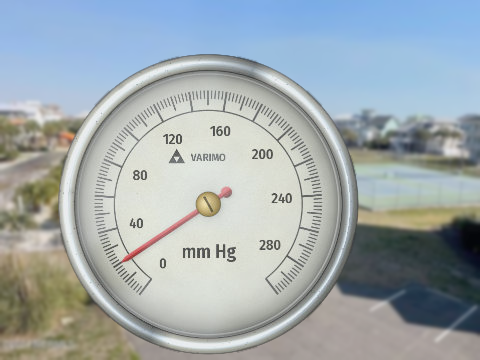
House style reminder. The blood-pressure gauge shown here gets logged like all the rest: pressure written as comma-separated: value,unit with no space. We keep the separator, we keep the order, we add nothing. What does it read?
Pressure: 20,mmHg
